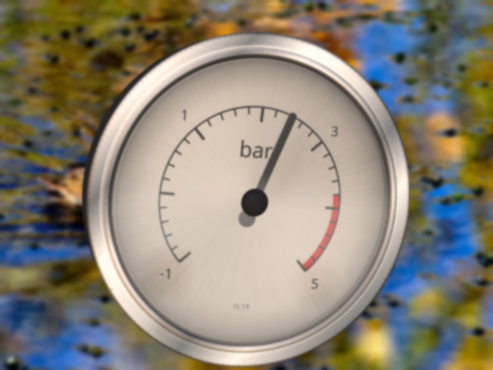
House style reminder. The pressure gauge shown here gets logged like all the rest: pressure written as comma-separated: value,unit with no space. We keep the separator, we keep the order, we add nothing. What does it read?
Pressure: 2.4,bar
